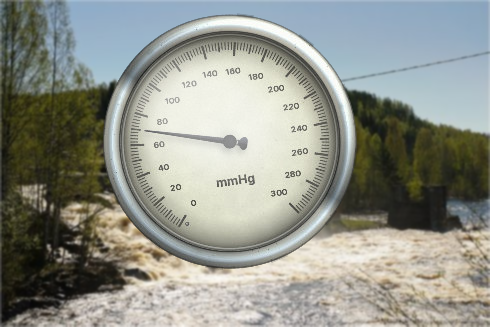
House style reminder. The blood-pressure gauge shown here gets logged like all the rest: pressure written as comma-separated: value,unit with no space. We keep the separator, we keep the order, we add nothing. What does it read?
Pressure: 70,mmHg
